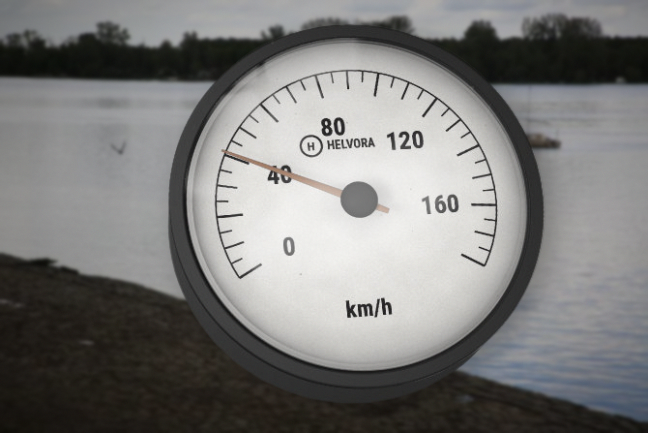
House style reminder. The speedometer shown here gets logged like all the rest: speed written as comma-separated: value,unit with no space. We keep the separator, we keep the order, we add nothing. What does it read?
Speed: 40,km/h
